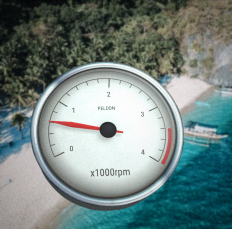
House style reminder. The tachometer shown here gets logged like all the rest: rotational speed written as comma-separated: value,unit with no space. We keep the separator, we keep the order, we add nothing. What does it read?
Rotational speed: 600,rpm
